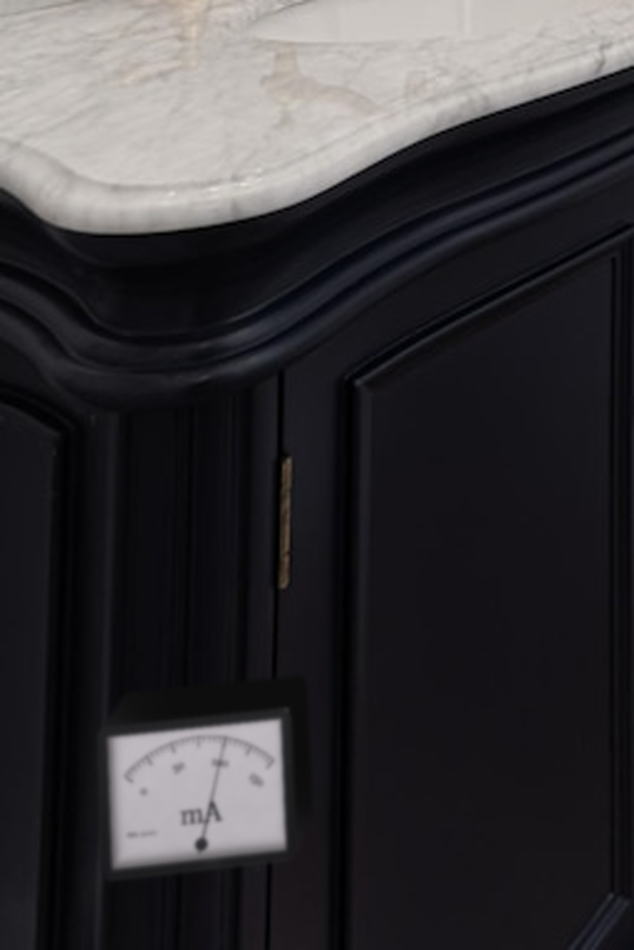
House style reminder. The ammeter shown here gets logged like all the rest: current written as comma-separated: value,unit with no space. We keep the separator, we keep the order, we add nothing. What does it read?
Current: 100,mA
